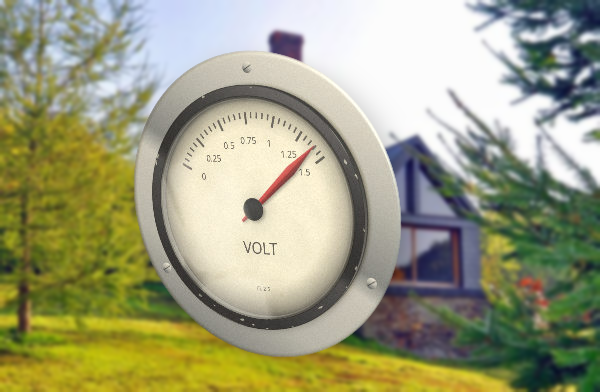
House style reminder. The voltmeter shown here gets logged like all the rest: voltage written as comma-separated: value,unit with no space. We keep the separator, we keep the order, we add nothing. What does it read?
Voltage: 1.4,V
